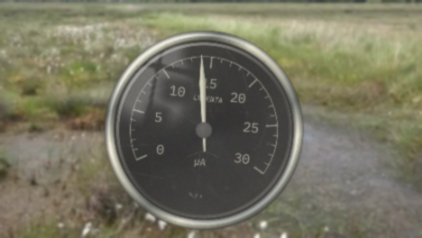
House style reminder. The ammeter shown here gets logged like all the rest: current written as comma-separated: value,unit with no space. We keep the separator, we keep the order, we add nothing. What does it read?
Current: 14,µA
